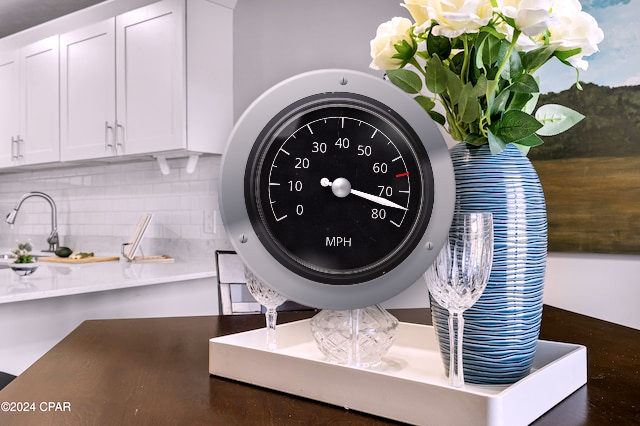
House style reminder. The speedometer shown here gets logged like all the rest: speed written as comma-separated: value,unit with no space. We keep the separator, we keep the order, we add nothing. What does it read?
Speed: 75,mph
